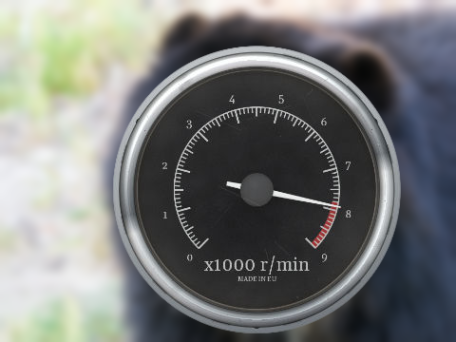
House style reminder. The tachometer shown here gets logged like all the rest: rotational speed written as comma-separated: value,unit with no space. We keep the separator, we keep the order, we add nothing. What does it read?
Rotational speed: 7900,rpm
